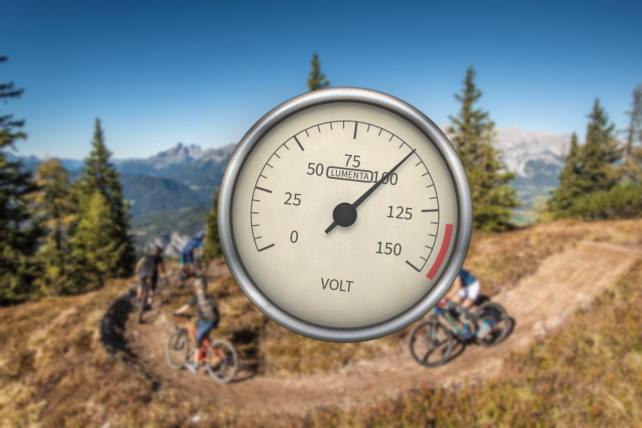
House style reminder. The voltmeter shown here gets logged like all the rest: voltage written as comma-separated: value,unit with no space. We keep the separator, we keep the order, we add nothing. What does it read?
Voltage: 100,V
